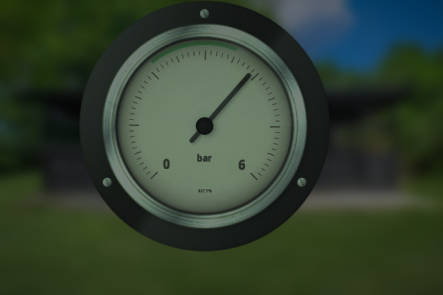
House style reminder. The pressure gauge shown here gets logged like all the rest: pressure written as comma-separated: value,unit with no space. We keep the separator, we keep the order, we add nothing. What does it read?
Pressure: 3.9,bar
